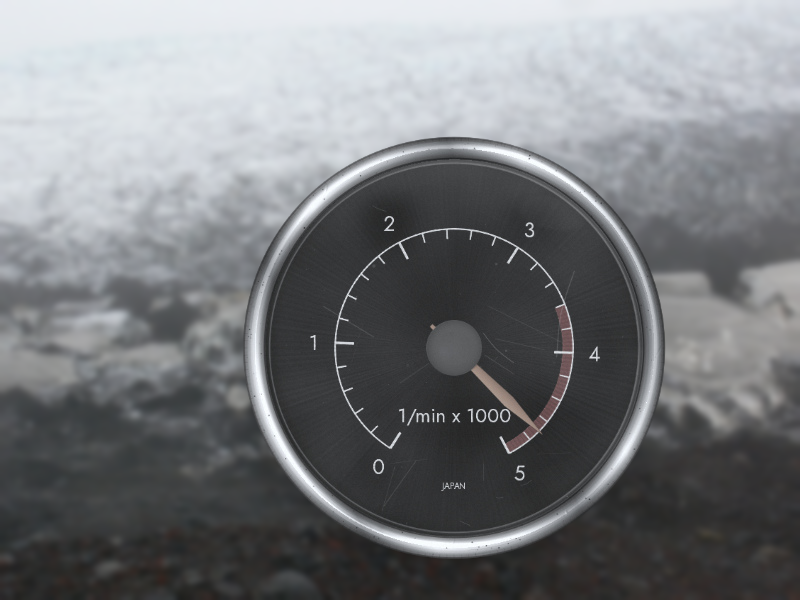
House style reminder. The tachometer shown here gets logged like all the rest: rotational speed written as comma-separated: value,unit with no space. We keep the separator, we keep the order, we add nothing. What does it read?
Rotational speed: 4700,rpm
